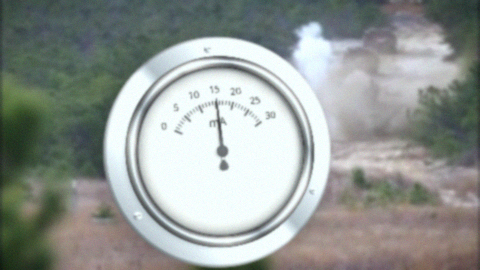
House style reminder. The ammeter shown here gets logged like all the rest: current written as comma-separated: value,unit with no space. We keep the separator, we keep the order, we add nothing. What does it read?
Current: 15,mA
